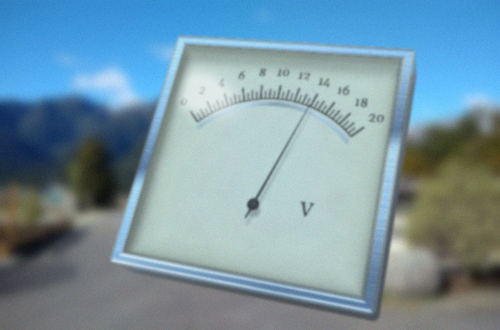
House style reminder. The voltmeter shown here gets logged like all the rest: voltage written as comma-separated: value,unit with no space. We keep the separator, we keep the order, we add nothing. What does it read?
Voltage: 14,V
